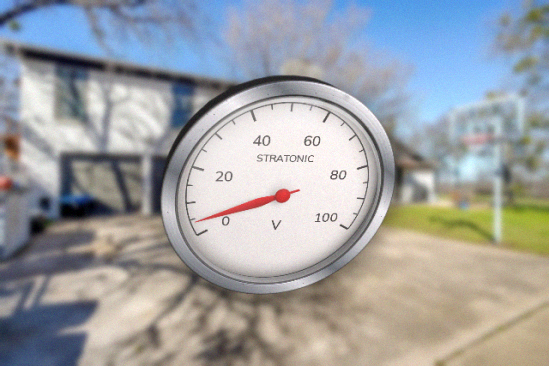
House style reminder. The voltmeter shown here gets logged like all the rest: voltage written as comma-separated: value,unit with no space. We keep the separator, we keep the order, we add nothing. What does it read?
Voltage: 5,V
